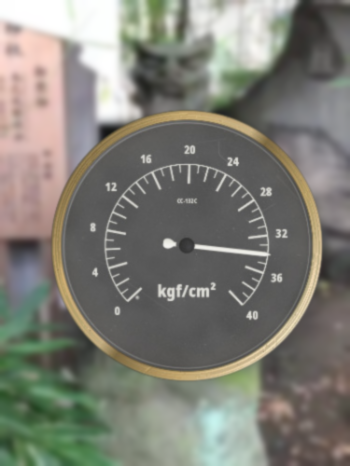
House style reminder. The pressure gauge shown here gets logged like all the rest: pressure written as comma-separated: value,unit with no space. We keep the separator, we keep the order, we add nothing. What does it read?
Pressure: 34,kg/cm²
